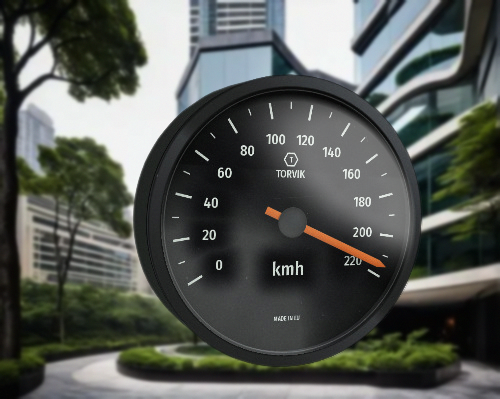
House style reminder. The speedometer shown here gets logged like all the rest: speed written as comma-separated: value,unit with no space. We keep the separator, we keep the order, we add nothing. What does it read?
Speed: 215,km/h
